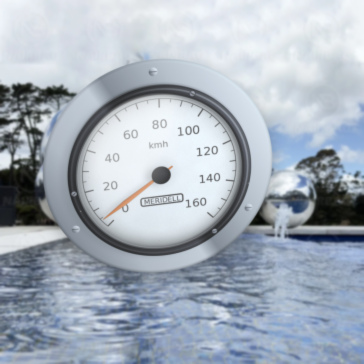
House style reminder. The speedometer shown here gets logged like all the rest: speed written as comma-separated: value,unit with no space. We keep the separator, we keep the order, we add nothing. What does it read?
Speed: 5,km/h
